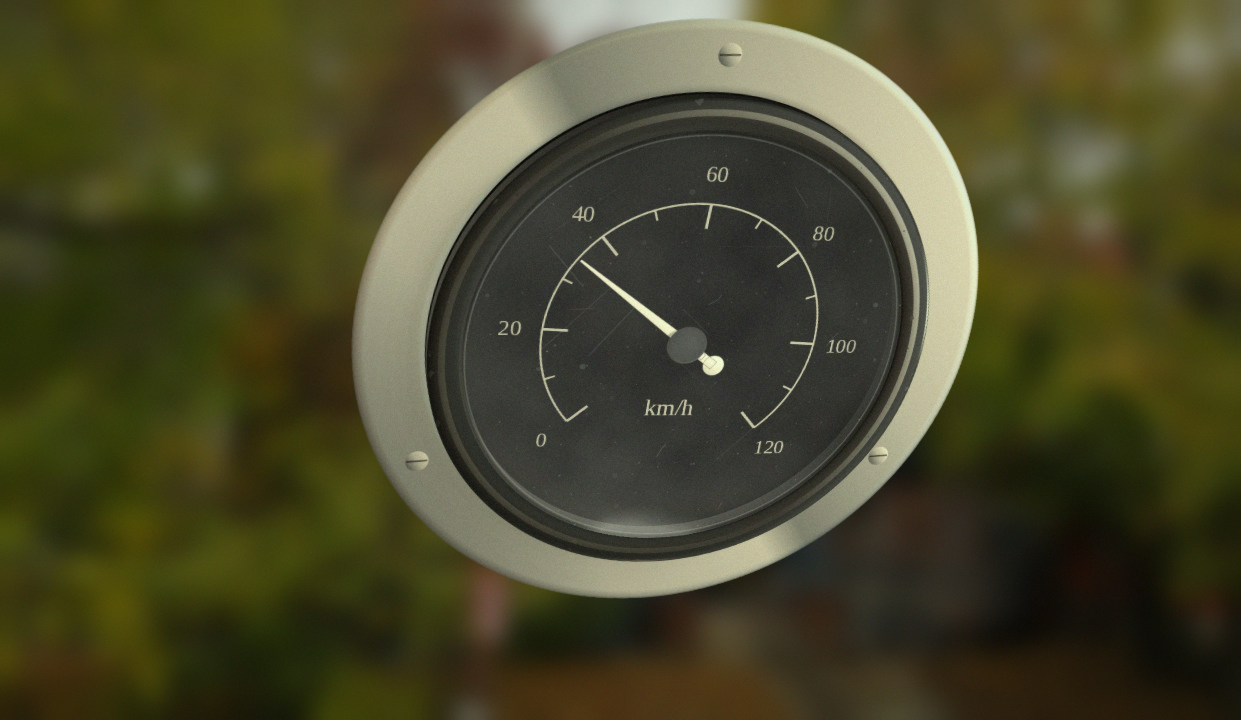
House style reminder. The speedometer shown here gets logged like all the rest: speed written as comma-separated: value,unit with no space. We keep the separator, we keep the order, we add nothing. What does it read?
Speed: 35,km/h
